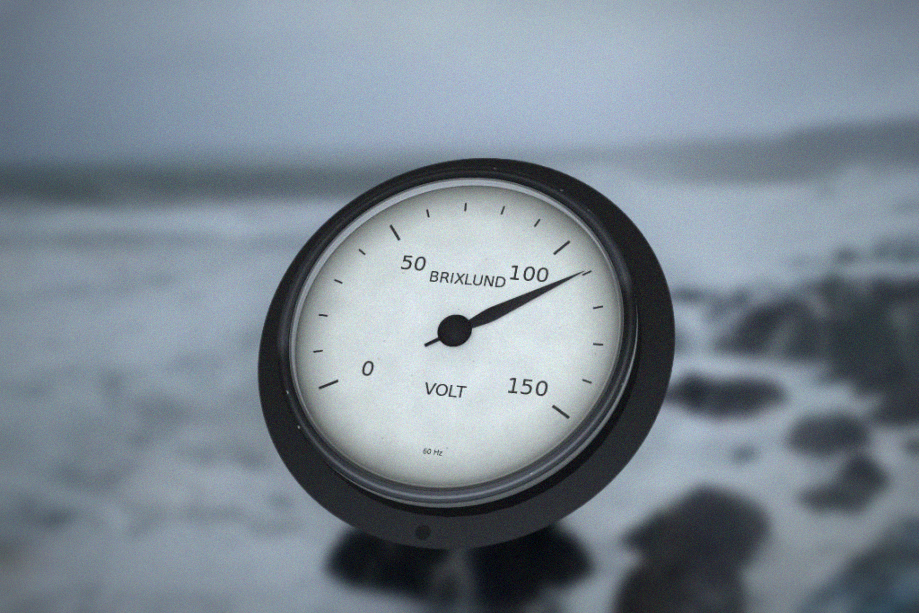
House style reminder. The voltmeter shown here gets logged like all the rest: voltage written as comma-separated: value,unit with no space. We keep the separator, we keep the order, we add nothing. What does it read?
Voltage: 110,V
